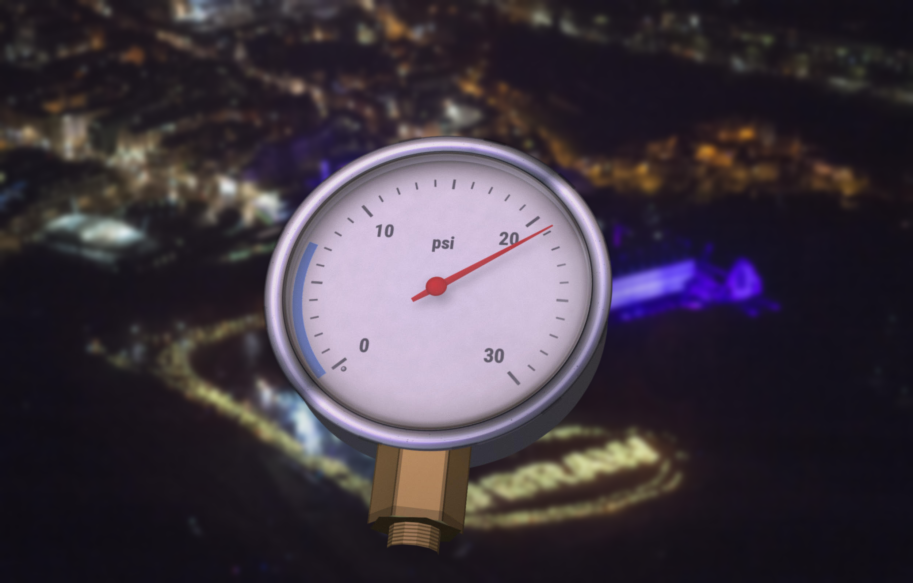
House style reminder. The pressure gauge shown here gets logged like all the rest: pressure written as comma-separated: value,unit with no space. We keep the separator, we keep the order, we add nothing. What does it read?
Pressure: 21,psi
